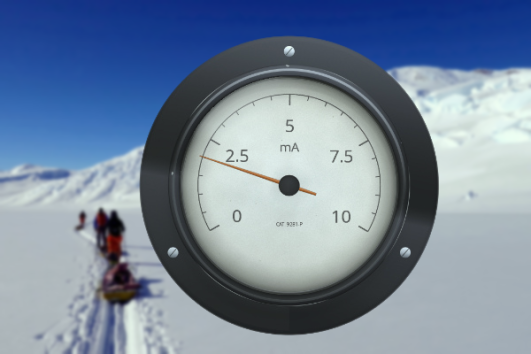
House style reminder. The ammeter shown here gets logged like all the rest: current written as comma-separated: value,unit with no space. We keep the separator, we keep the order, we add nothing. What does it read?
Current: 2,mA
